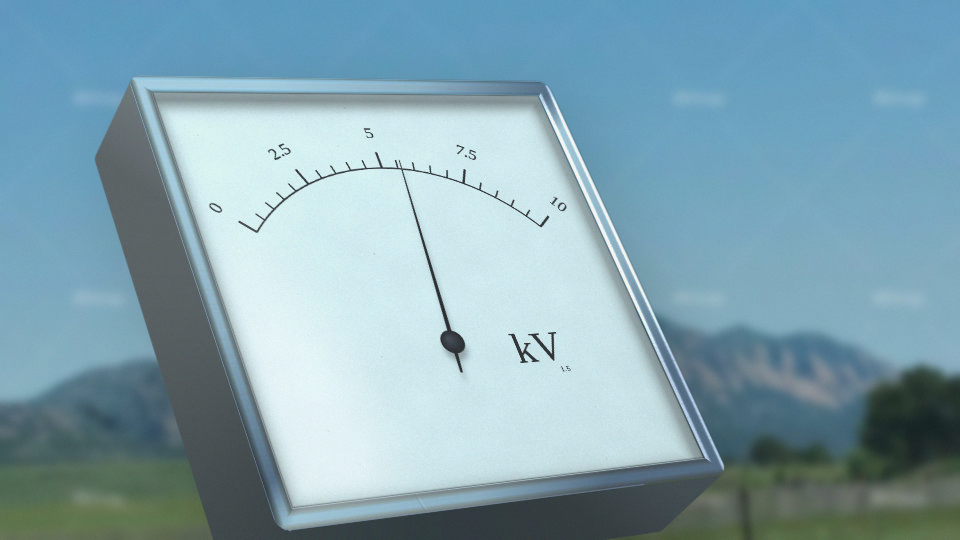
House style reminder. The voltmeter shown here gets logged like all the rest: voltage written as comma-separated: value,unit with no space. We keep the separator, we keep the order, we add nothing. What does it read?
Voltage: 5.5,kV
